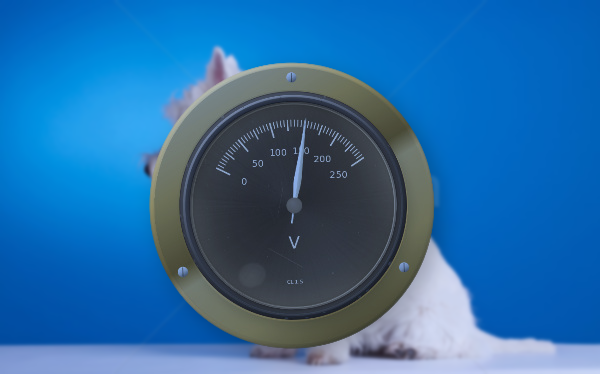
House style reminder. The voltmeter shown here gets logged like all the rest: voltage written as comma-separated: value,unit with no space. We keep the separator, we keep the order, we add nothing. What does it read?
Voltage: 150,V
